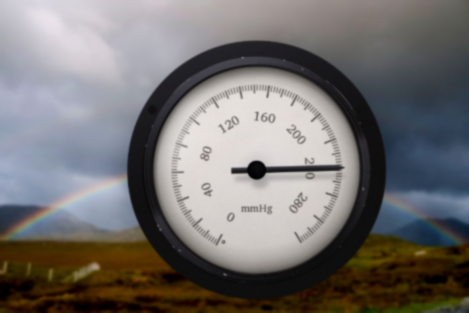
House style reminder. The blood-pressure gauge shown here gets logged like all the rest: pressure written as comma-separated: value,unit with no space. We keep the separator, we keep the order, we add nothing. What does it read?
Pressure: 240,mmHg
